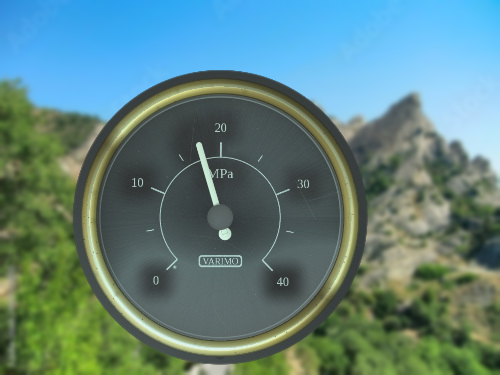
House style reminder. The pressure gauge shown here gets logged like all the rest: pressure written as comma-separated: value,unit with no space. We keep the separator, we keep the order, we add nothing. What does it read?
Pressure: 17.5,MPa
